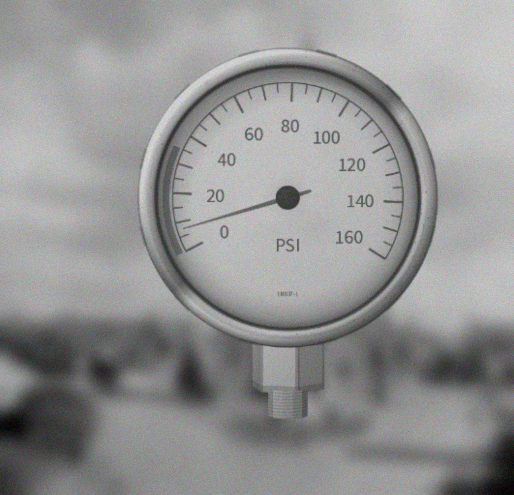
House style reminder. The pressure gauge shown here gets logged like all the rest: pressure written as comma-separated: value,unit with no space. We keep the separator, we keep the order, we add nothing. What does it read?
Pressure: 7.5,psi
